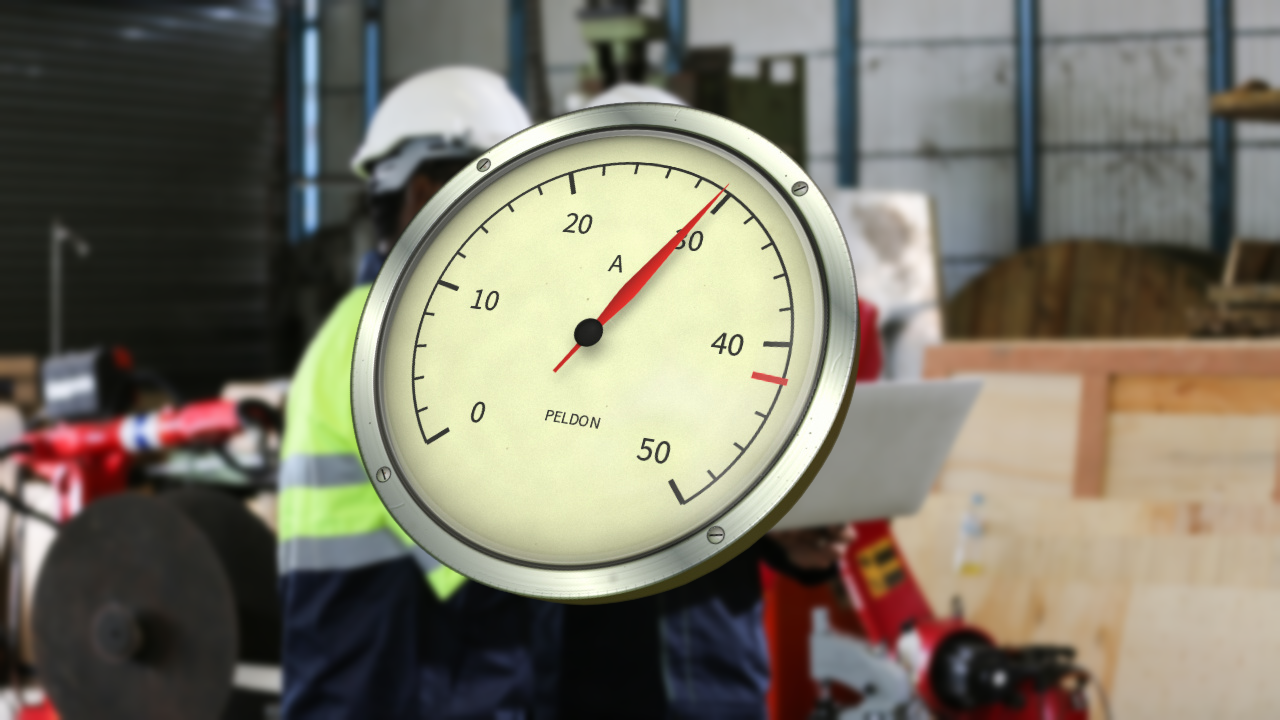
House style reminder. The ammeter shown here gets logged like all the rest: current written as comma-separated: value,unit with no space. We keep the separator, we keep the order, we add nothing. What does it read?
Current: 30,A
